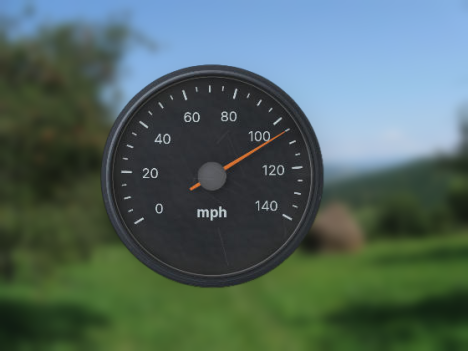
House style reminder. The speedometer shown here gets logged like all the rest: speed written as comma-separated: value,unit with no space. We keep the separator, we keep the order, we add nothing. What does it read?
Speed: 105,mph
